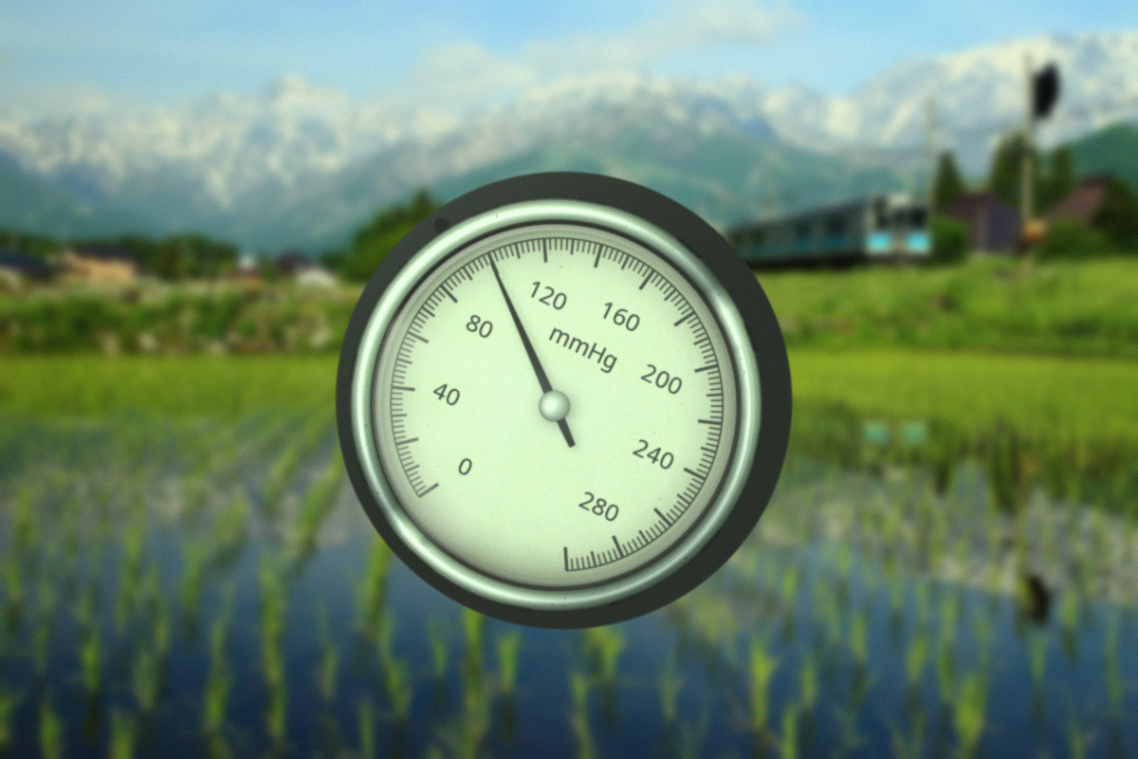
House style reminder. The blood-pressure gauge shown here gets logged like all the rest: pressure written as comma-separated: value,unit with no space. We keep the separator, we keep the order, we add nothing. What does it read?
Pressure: 100,mmHg
